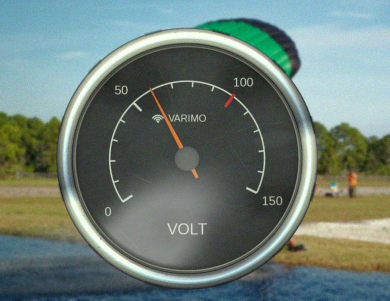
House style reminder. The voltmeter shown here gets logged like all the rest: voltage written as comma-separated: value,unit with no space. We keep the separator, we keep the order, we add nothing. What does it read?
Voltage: 60,V
